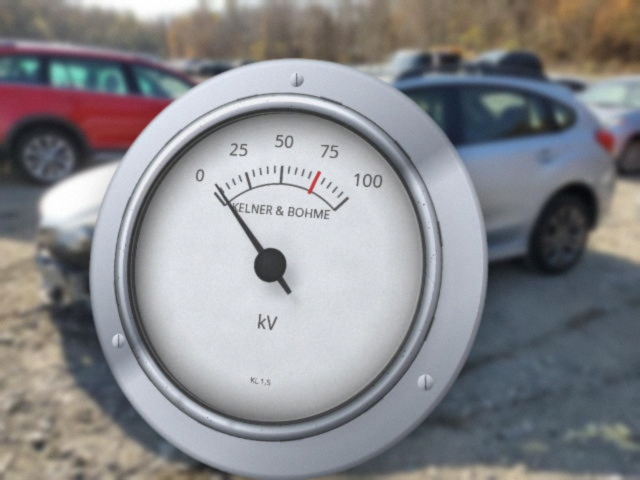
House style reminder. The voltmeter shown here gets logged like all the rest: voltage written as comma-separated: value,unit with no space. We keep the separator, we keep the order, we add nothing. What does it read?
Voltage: 5,kV
